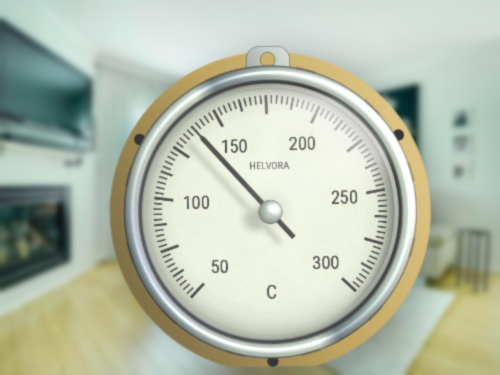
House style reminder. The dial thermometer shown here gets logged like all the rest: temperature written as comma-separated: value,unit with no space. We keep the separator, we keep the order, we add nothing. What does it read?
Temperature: 137.5,°C
